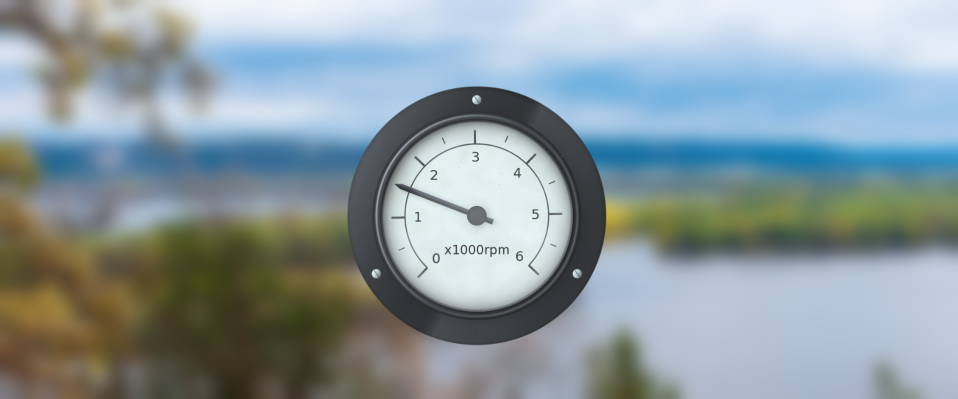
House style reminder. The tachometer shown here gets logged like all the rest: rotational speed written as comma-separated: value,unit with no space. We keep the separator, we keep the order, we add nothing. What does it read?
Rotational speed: 1500,rpm
